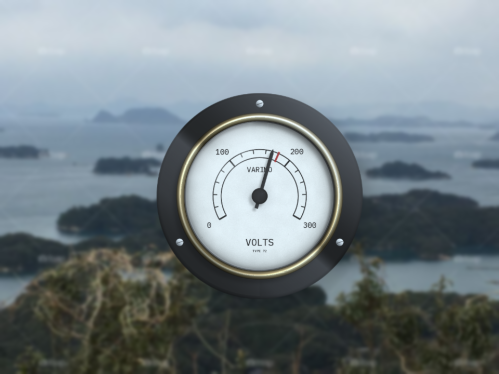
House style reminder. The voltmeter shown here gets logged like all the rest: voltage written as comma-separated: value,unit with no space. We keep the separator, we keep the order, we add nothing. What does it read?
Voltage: 170,V
